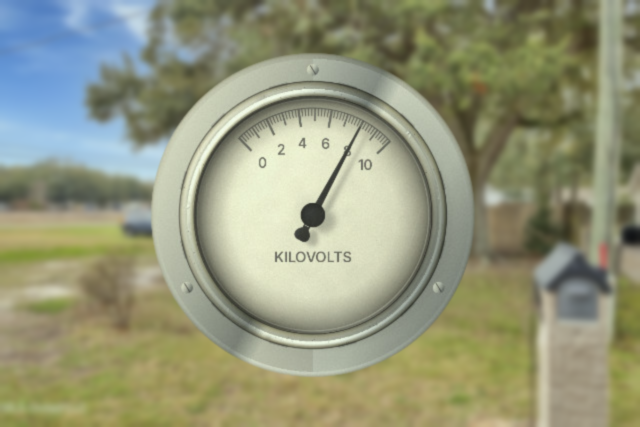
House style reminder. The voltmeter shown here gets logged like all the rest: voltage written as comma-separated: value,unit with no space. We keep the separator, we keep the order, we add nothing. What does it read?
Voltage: 8,kV
